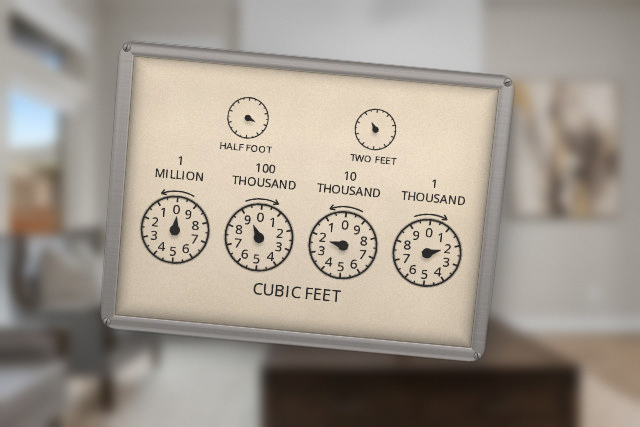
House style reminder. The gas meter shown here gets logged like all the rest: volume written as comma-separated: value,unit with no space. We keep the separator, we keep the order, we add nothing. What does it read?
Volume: 992200,ft³
